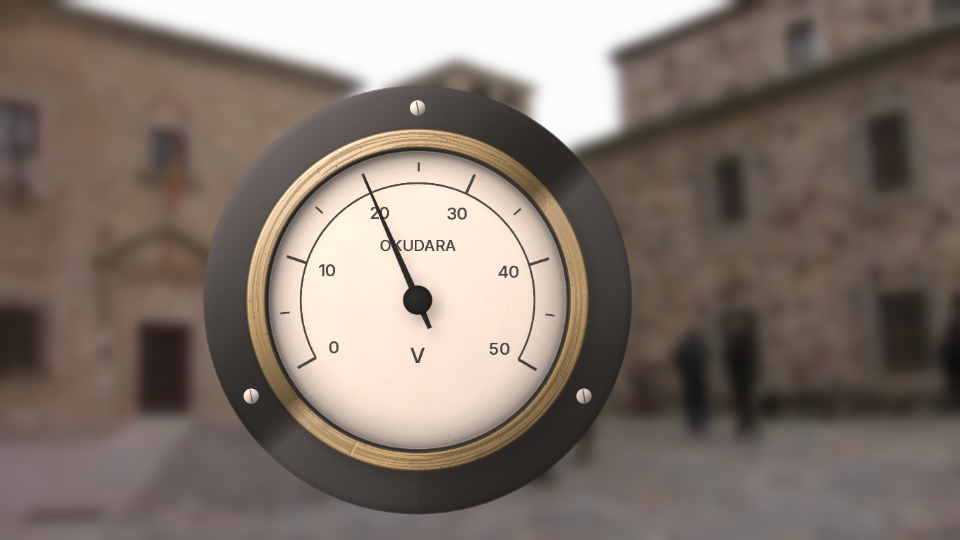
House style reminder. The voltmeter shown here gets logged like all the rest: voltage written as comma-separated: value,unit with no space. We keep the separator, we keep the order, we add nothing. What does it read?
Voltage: 20,V
